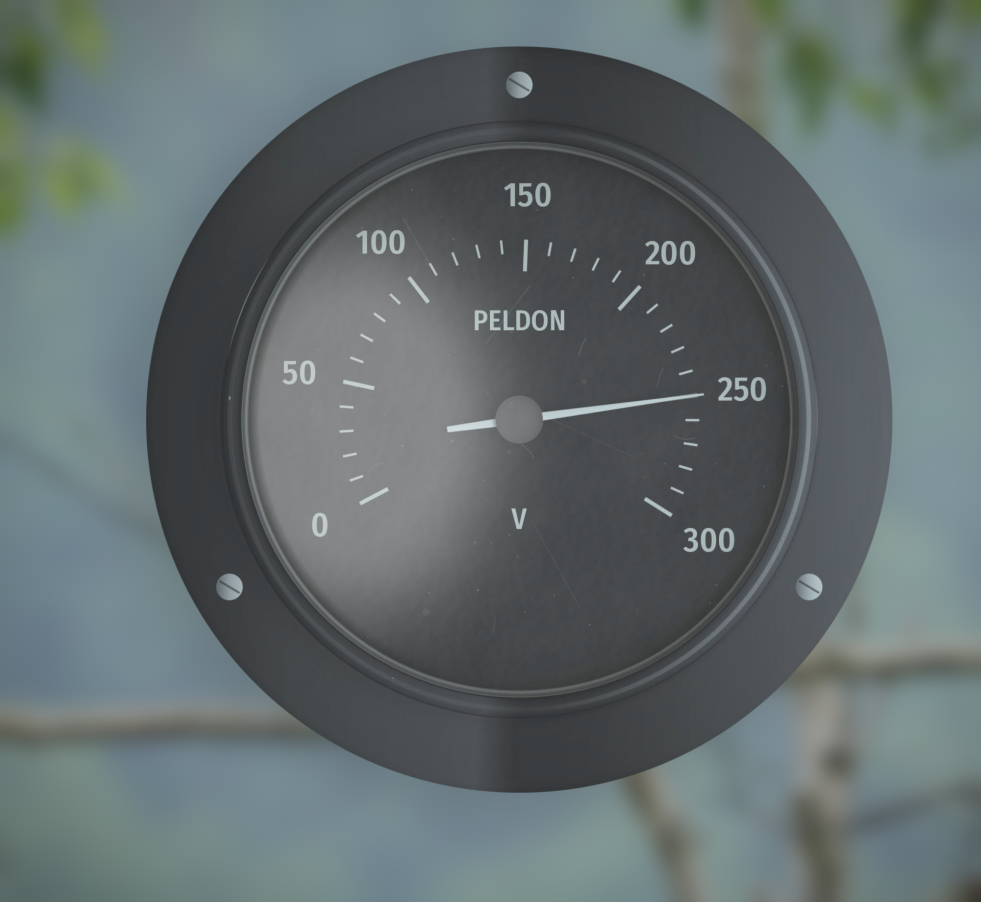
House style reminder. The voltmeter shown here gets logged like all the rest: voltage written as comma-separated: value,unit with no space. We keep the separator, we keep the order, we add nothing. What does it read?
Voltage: 250,V
